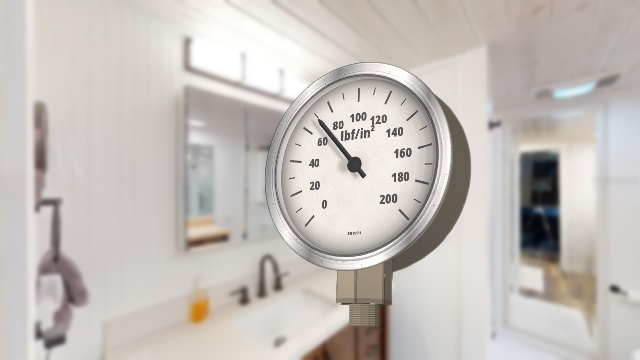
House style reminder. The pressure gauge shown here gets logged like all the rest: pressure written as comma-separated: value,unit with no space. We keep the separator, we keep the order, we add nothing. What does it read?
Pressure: 70,psi
